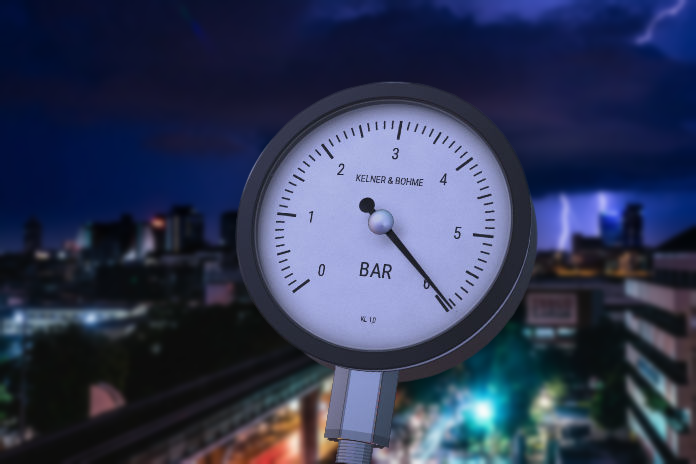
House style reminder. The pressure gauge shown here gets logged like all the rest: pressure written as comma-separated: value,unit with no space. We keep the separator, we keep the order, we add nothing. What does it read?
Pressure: 5.95,bar
